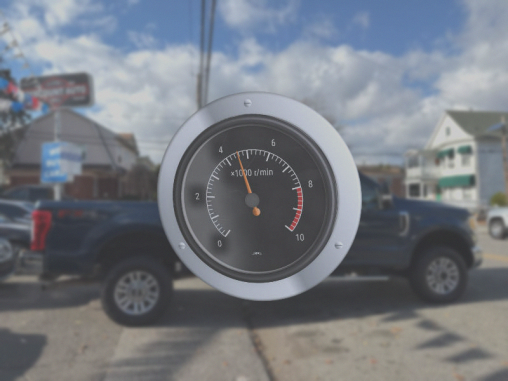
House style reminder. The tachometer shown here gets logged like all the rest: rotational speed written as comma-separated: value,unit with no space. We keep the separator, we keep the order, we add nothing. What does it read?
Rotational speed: 4600,rpm
